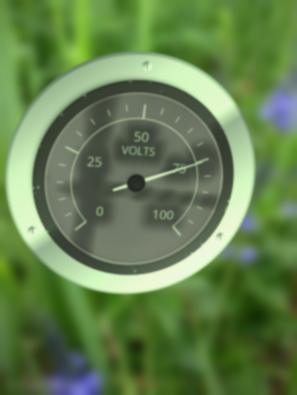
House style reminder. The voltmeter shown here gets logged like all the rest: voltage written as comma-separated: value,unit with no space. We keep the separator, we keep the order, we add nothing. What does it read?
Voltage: 75,V
